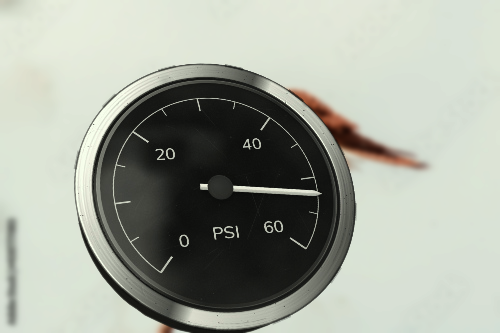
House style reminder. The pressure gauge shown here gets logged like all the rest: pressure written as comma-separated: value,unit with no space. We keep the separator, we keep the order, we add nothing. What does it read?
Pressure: 52.5,psi
